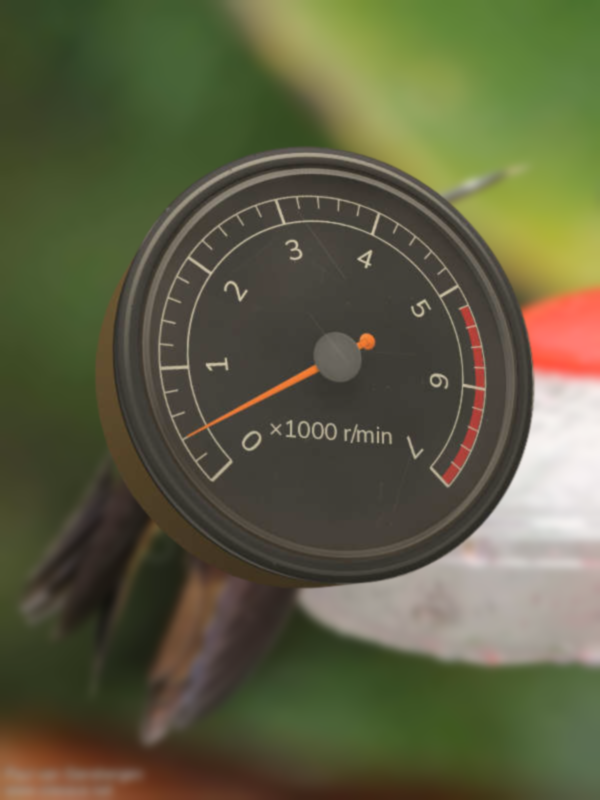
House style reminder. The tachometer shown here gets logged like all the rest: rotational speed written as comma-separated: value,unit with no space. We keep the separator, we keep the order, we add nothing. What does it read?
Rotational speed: 400,rpm
